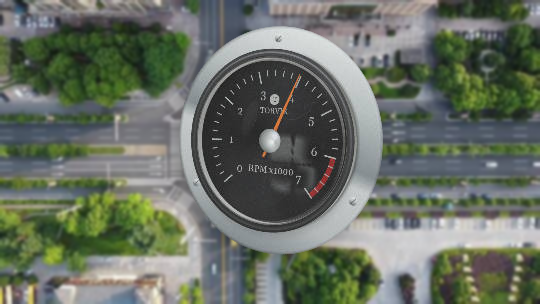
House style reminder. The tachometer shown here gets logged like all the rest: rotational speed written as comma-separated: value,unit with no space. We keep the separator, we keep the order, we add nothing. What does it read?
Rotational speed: 4000,rpm
